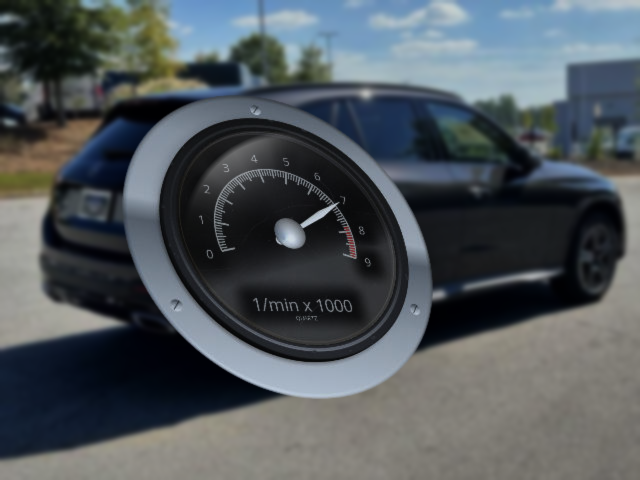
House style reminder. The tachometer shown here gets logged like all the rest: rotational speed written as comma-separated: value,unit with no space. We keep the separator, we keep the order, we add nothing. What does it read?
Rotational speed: 7000,rpm
